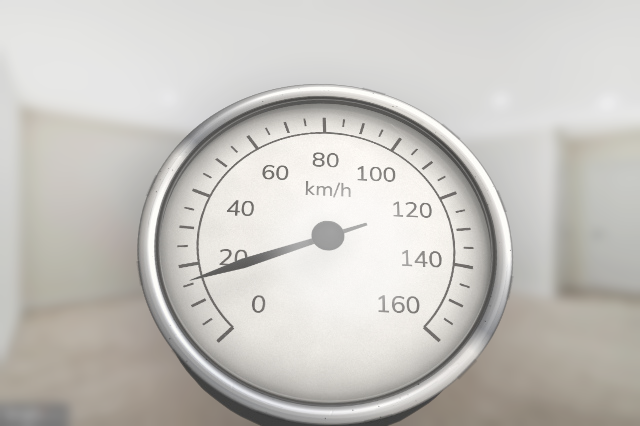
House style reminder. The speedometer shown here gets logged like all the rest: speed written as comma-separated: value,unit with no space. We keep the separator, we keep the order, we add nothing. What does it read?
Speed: 15,km/h
